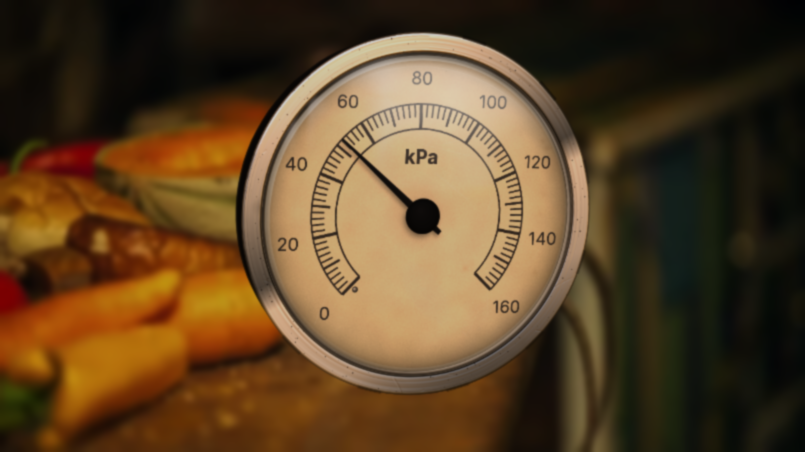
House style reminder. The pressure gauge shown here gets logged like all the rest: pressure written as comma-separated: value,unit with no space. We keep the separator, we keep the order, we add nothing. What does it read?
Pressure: 52,kPa
